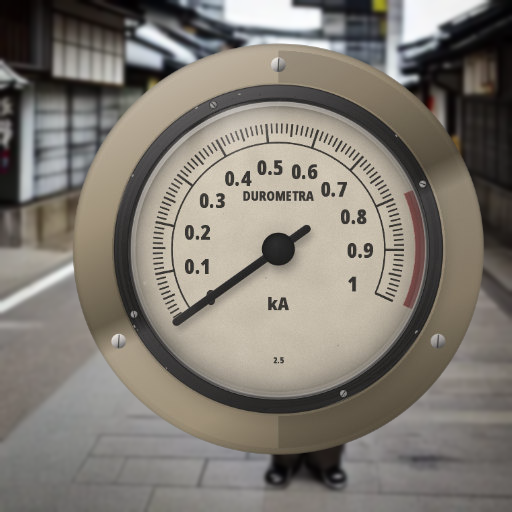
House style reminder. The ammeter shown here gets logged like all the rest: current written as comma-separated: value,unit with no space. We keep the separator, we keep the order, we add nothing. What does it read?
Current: 0,kA
